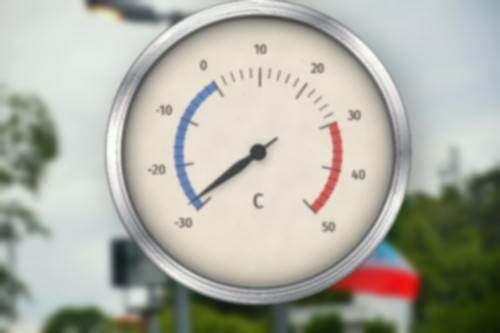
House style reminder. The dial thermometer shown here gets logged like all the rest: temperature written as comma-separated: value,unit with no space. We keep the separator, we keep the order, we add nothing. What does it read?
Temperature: -28,°C
